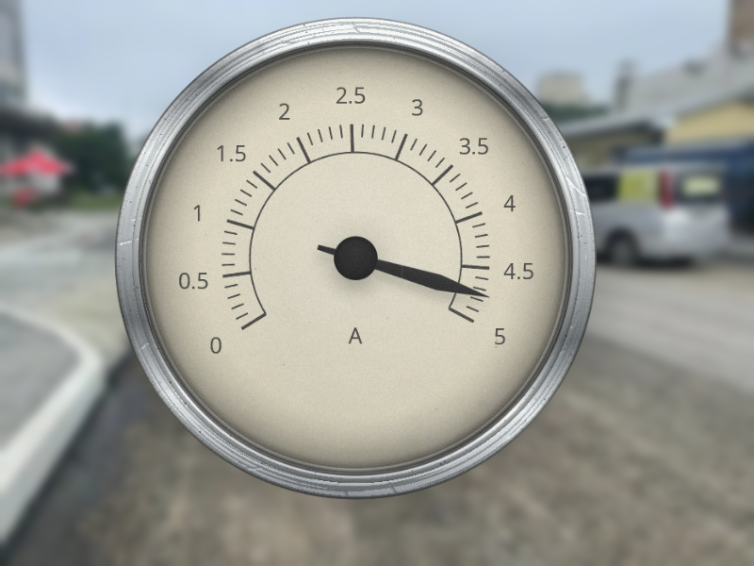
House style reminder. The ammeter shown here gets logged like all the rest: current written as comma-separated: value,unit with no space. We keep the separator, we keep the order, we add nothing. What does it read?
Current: 4.75,A
